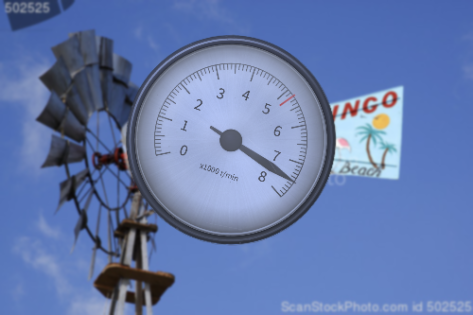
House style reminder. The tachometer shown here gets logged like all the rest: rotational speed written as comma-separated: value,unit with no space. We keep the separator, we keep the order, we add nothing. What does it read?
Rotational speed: 7500,rpm
